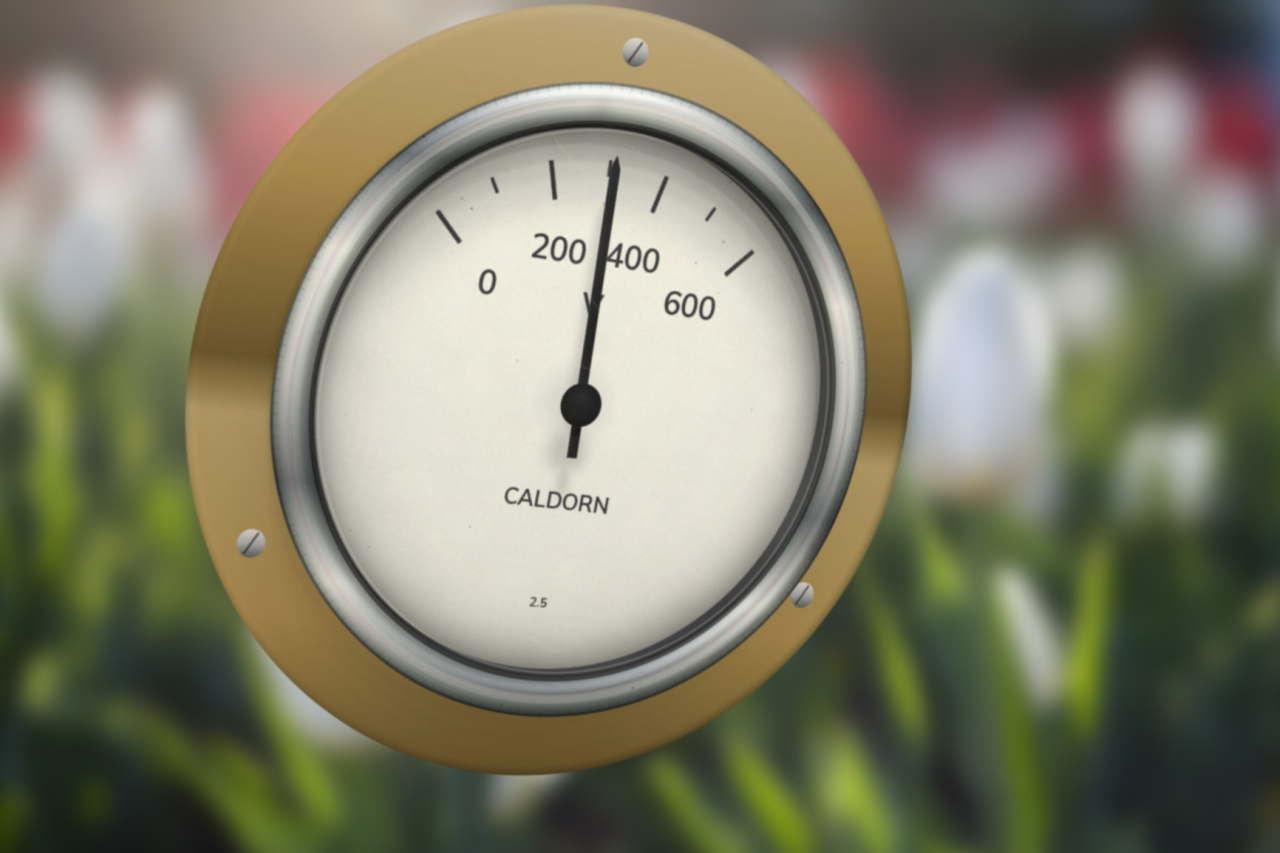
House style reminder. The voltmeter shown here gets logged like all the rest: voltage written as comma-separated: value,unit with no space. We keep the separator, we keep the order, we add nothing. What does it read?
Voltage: 300,V
